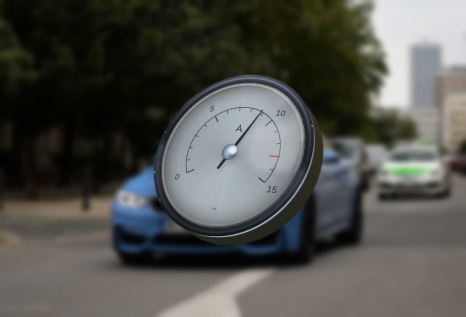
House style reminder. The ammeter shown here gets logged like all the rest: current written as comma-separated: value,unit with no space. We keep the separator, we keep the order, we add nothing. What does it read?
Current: 9,A
